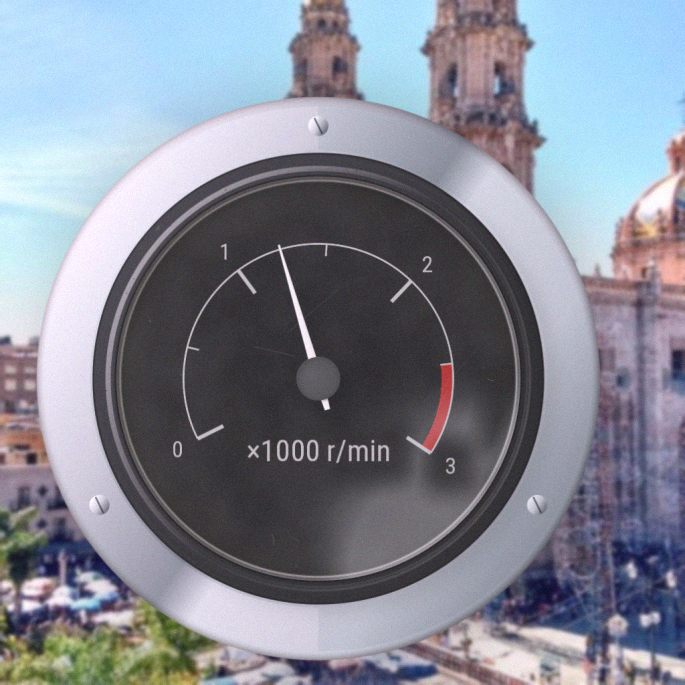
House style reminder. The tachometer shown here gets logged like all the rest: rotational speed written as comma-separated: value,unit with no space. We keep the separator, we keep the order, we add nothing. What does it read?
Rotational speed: 1250,rpm
